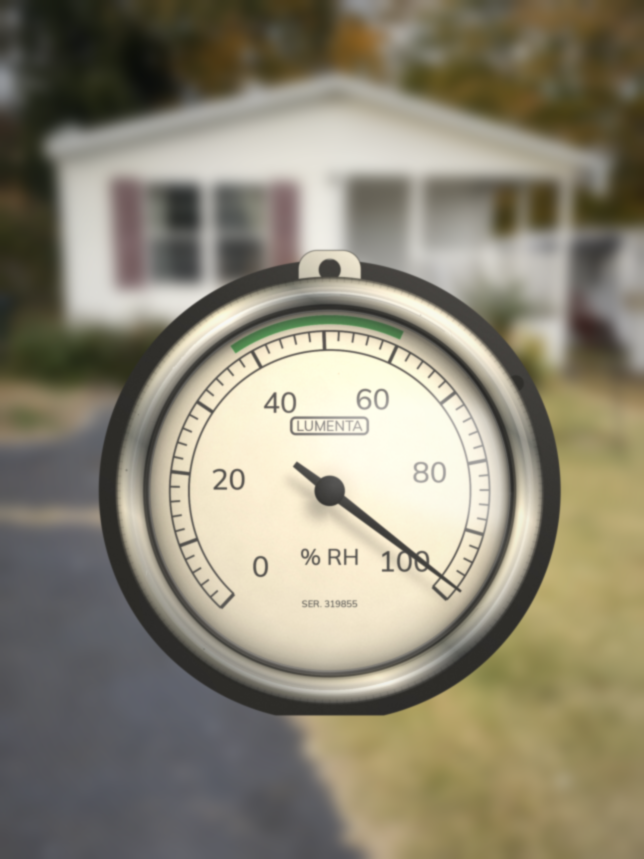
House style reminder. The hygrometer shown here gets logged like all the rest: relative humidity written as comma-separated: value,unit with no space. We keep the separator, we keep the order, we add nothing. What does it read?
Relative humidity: 98,%
